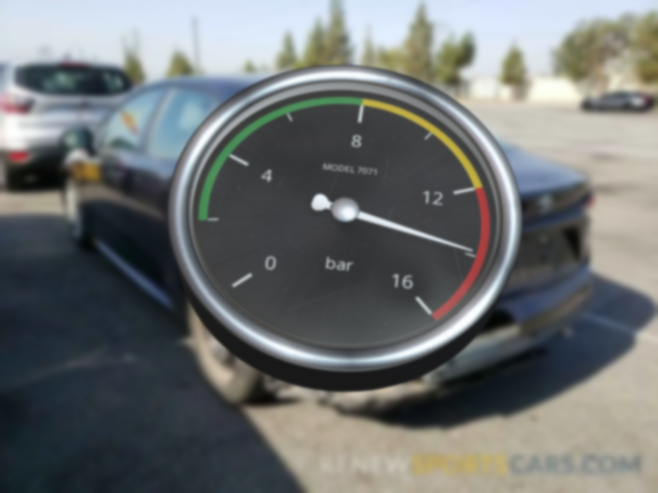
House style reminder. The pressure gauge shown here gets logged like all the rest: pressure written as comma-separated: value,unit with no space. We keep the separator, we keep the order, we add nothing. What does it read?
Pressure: 14,bar
